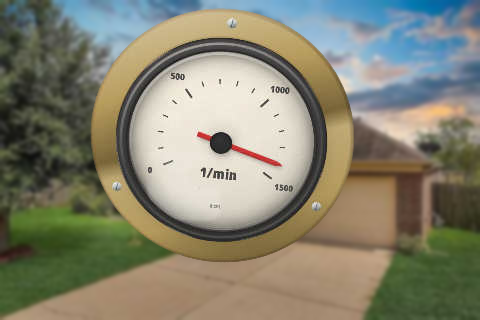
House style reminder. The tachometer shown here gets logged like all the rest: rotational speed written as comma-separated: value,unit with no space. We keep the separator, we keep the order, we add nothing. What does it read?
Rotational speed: 1400,rpm
